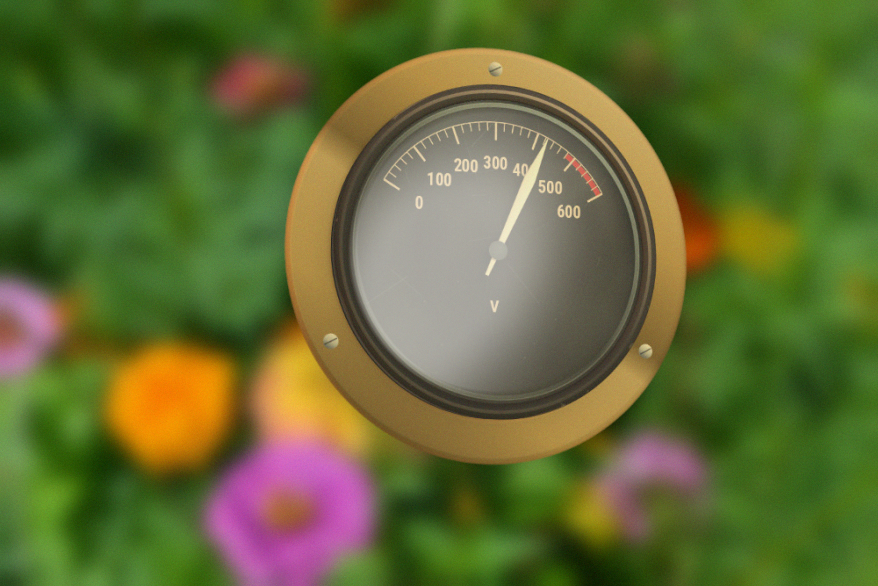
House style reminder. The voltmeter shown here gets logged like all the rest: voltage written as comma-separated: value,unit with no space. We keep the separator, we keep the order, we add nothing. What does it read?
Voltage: 420,V
